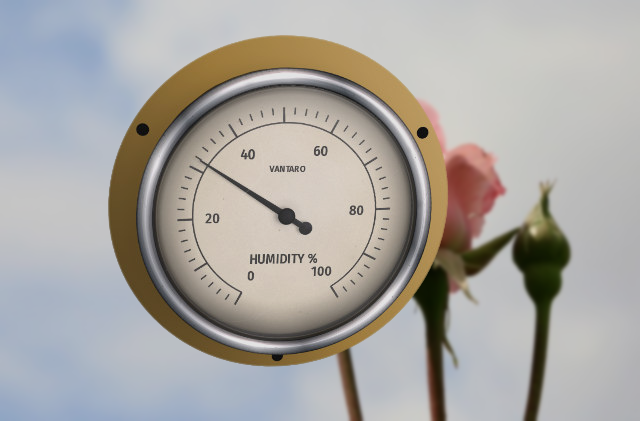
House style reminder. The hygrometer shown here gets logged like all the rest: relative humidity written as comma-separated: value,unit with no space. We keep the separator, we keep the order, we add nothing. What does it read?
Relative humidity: 32,%
